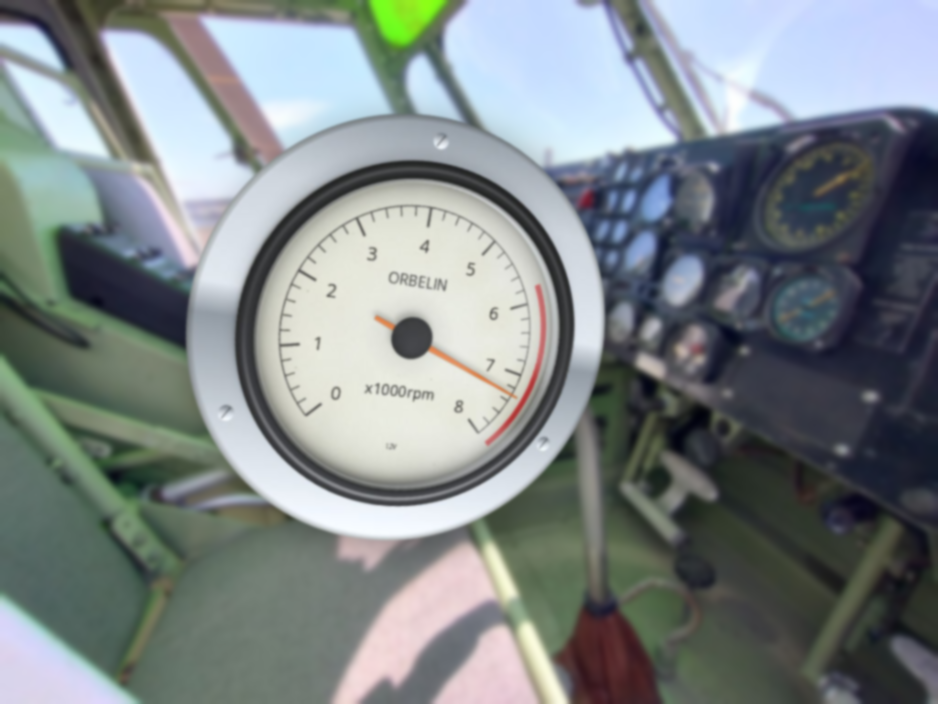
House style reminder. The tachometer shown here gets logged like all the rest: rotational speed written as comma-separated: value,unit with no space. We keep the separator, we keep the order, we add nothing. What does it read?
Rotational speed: 7300,rpm
